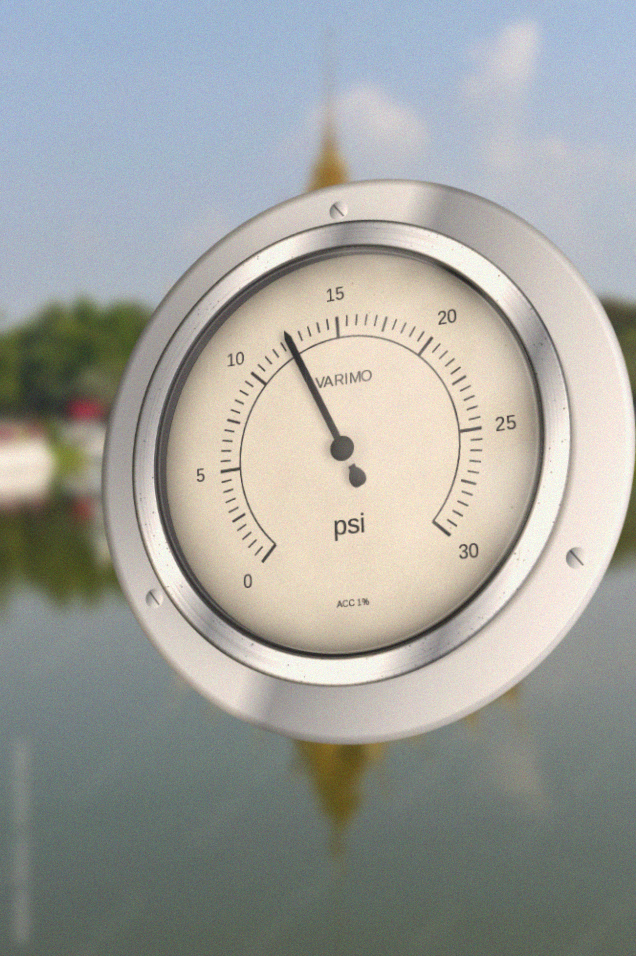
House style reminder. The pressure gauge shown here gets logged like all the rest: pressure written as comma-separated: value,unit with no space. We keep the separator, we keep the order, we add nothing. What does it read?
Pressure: 12.5,psi
